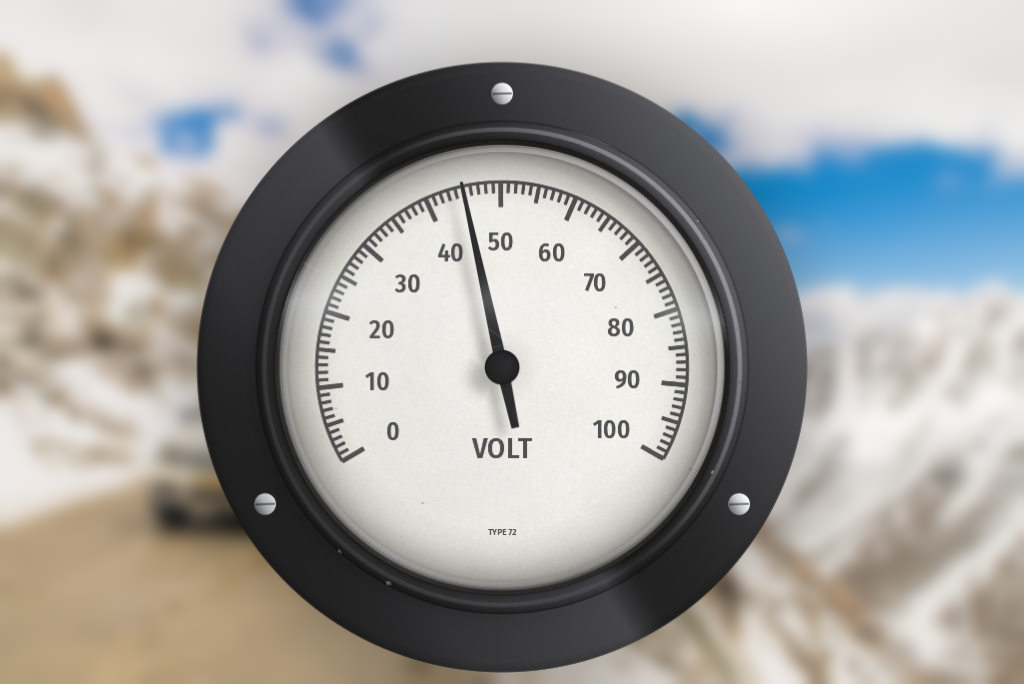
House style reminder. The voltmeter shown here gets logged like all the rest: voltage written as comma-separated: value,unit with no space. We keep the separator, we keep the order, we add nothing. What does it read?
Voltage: 45,V
